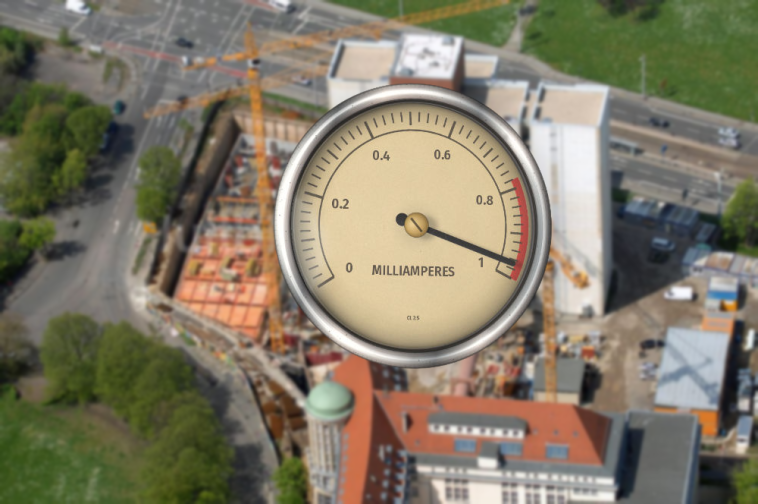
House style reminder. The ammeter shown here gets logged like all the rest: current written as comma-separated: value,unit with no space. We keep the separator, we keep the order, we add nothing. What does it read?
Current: 0.97,mA
